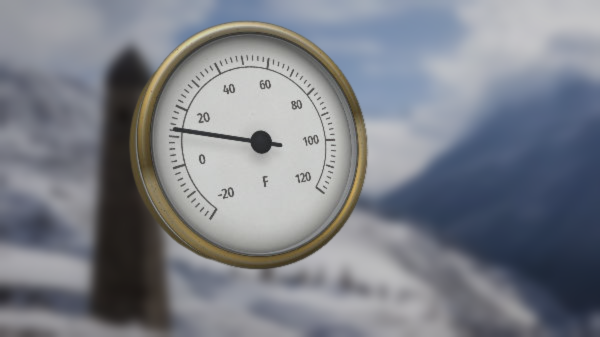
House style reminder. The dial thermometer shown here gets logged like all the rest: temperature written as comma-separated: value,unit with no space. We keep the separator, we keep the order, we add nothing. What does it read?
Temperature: 12,°F
